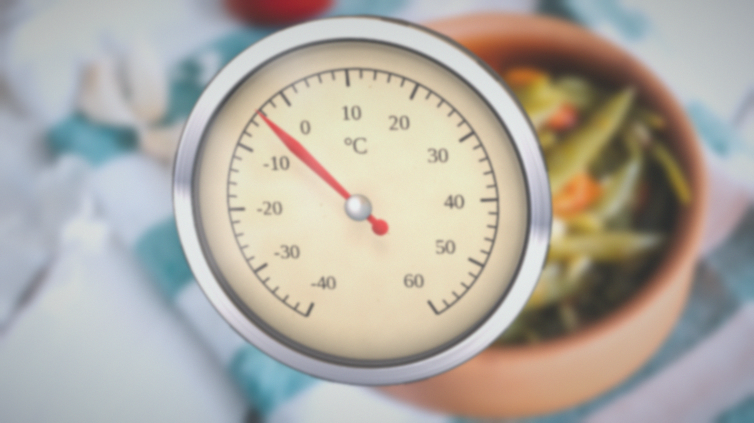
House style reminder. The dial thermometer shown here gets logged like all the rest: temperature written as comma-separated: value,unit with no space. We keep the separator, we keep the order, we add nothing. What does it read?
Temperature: -4,°C
